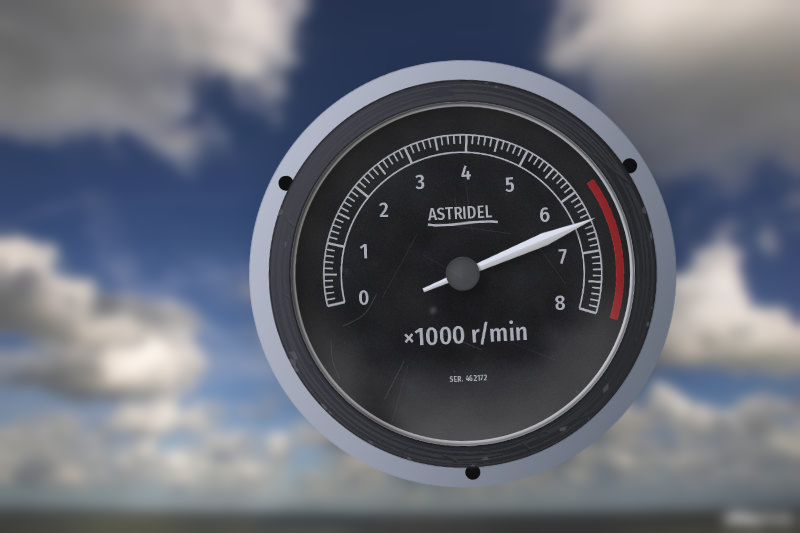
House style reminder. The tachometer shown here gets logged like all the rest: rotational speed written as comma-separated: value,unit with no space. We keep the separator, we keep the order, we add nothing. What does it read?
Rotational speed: 6500,rpm
